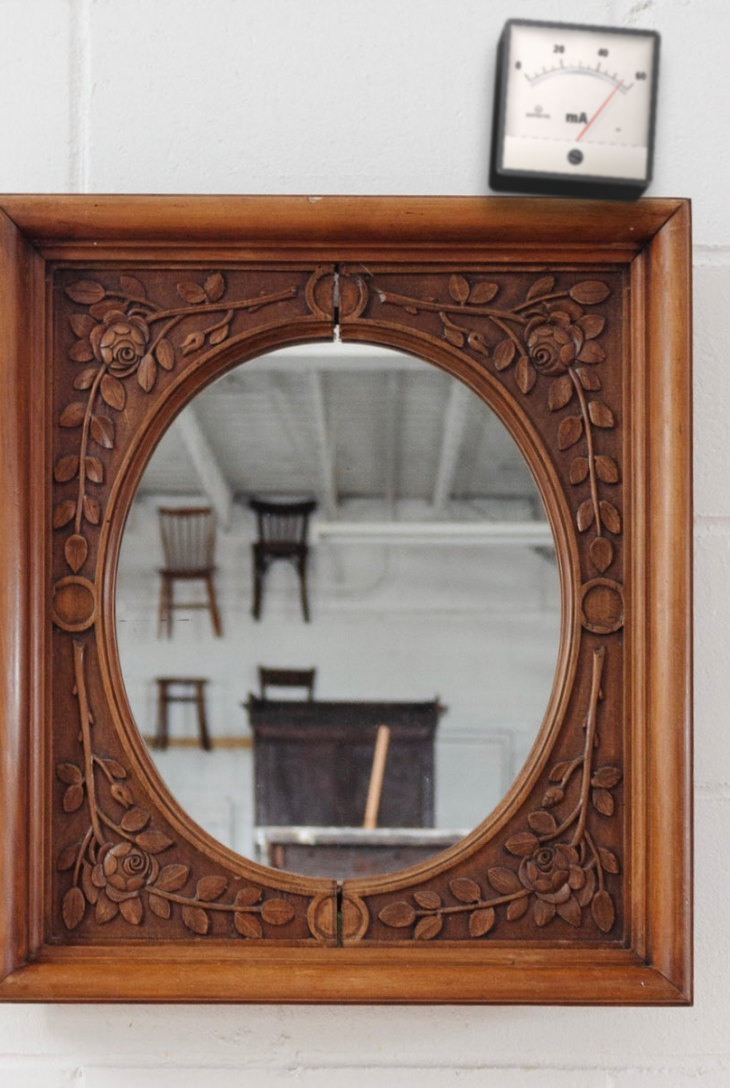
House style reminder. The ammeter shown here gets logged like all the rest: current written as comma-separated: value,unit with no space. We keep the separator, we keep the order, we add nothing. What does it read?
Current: 55,mA
